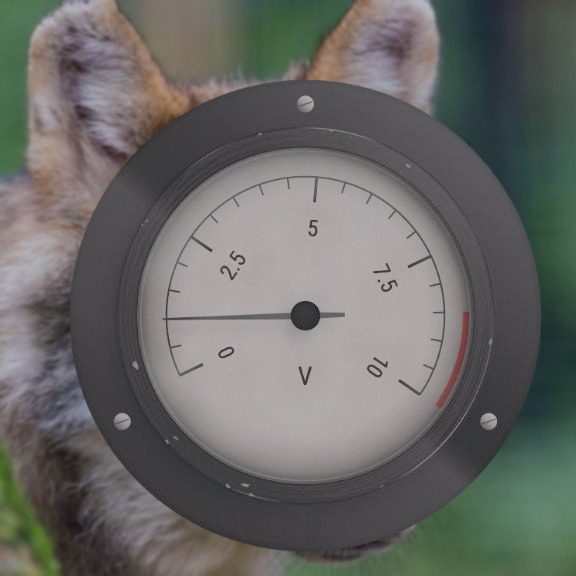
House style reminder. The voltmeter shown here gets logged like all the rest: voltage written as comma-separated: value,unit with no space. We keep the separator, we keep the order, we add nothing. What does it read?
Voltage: 1,V
